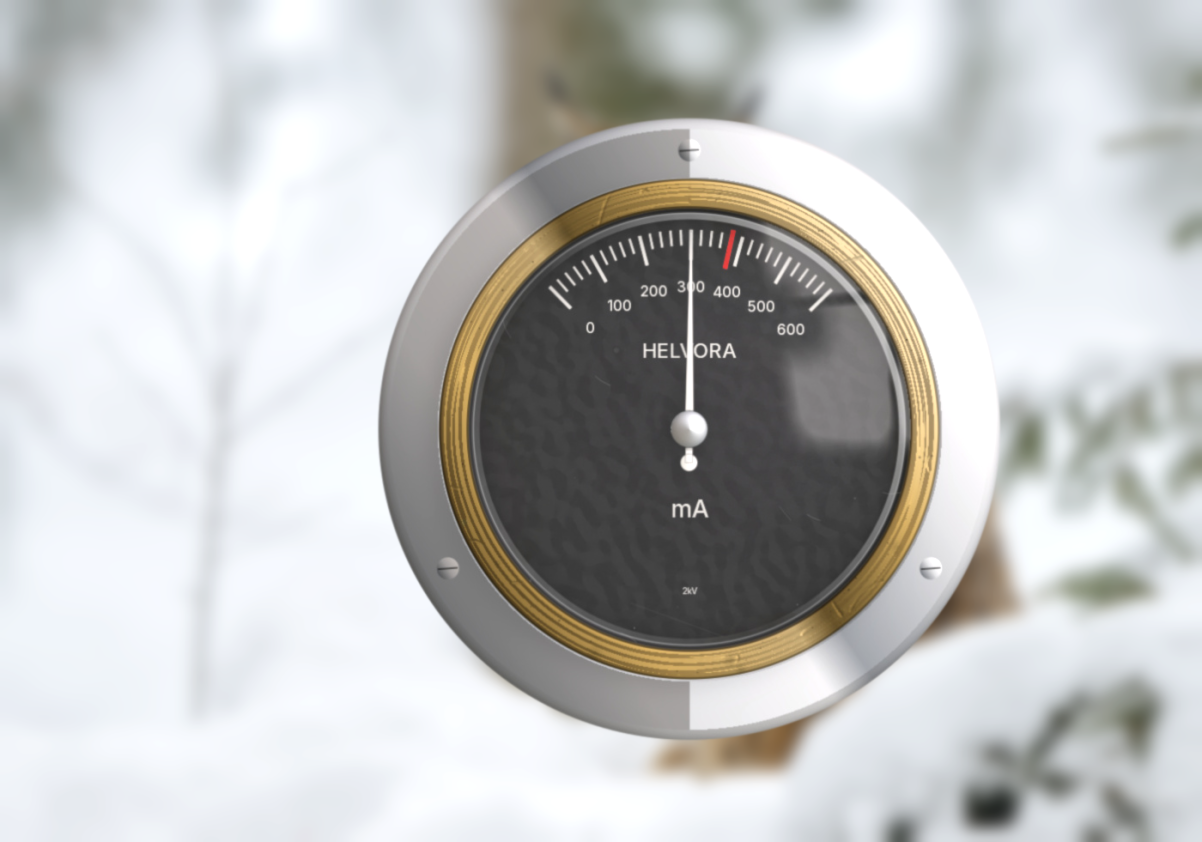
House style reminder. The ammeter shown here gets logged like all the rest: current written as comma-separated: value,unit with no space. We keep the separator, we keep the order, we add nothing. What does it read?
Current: 300,mA
